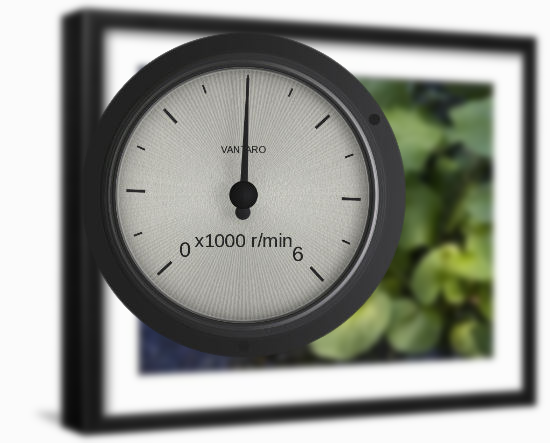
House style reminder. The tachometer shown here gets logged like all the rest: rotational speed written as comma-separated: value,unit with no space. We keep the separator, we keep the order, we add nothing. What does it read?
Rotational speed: 3000,rpm
